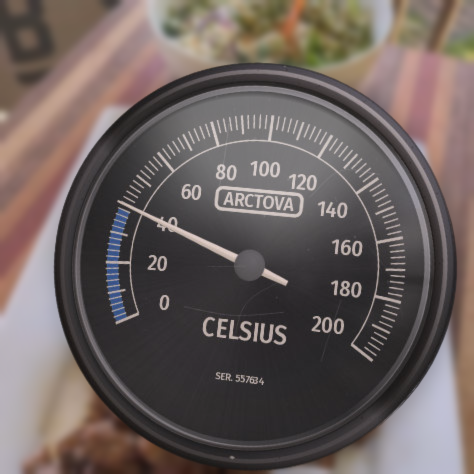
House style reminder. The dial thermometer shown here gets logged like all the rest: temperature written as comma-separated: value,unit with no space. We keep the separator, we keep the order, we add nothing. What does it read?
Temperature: 40,°C
